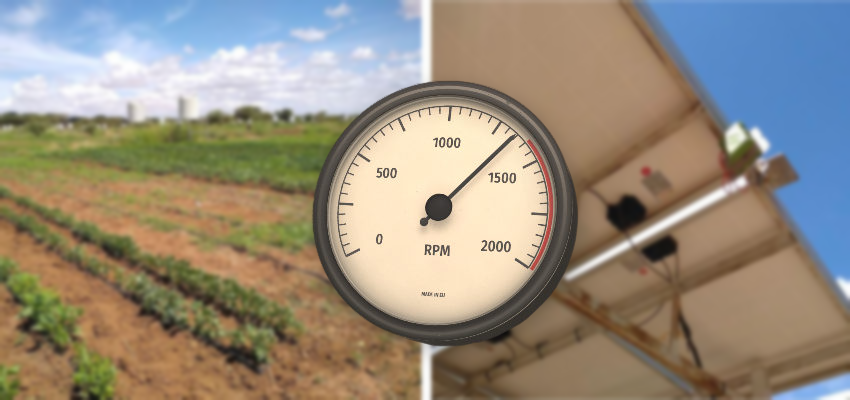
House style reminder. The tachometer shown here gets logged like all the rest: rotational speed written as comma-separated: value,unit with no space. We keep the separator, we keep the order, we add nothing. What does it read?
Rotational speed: 1350,rpm
